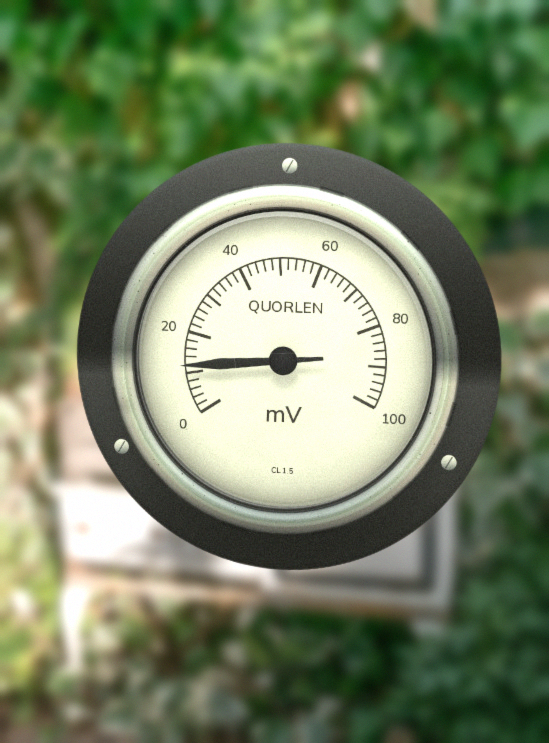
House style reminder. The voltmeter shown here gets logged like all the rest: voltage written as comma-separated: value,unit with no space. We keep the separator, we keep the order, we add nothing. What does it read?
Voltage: 12,mV
